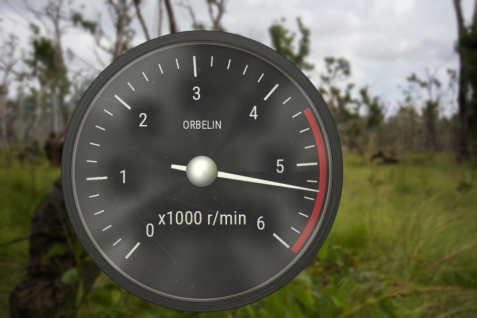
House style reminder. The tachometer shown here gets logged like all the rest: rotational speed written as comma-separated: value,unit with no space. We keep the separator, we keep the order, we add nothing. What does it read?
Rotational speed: 5300,rpm
